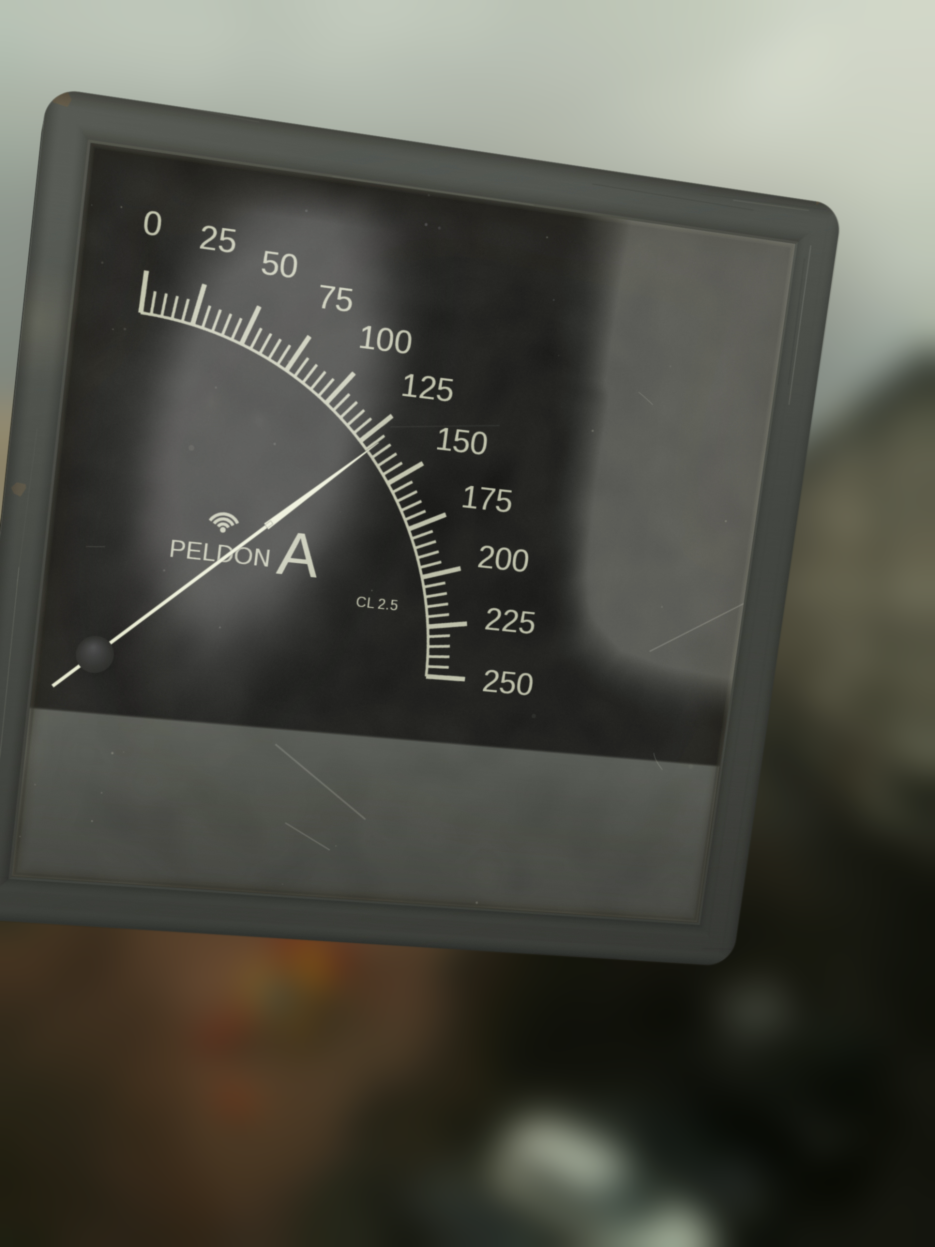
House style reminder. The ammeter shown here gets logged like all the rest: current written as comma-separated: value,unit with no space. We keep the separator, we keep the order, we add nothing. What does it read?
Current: 130,A
